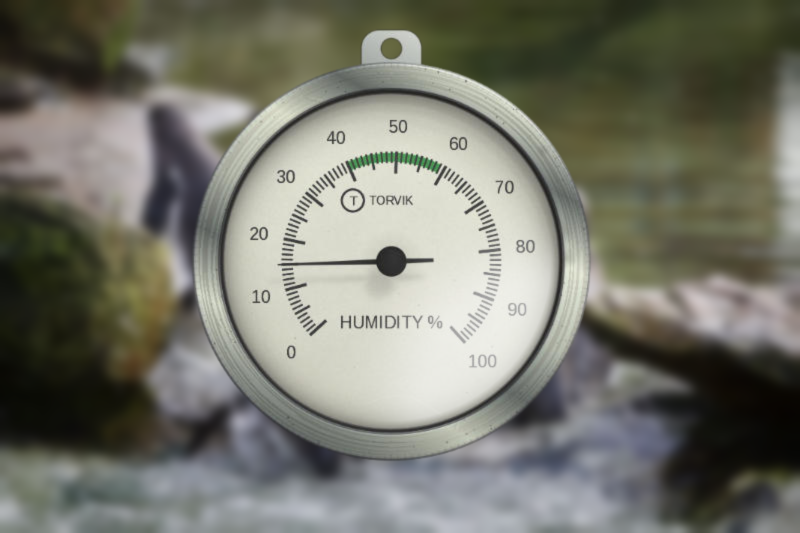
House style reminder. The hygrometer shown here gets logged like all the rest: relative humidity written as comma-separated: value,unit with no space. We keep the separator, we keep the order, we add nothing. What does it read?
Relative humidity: 15,%
